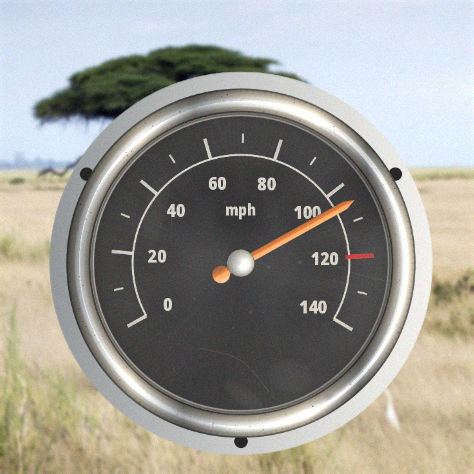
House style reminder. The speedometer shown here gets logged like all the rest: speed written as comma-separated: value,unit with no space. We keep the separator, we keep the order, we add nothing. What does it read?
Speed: 105,mph
